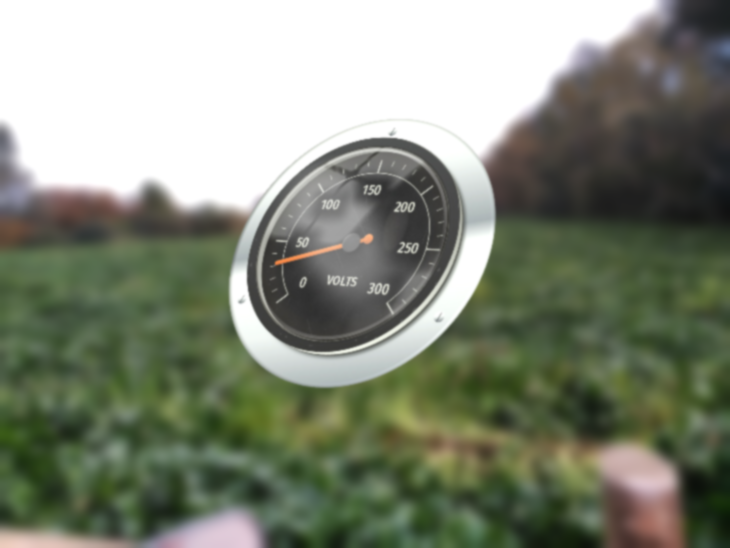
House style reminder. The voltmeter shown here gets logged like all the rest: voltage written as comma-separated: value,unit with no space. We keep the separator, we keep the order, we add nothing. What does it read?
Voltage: 30,V
